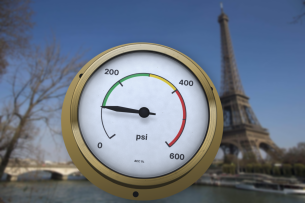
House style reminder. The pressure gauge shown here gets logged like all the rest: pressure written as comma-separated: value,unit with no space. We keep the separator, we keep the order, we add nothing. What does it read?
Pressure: 100,psi
